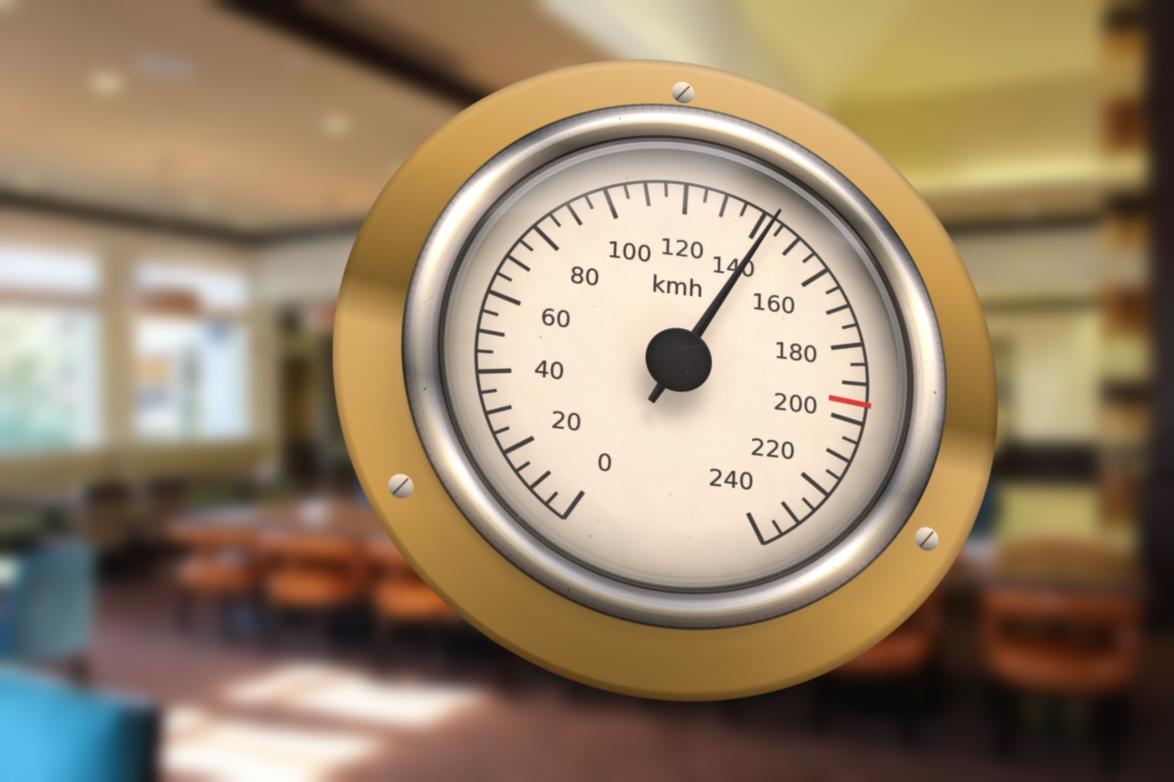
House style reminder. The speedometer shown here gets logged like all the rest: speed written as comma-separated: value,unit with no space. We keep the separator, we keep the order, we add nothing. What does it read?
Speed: 142.5,km/h
